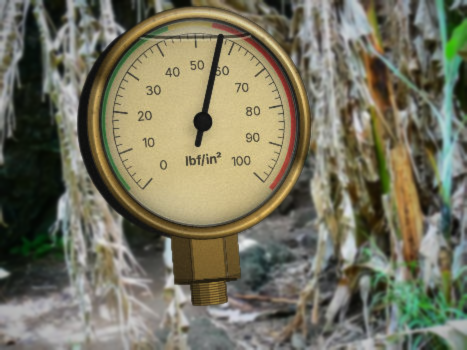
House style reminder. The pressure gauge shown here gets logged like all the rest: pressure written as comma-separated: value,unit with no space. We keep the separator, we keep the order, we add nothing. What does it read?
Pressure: 56,psi
